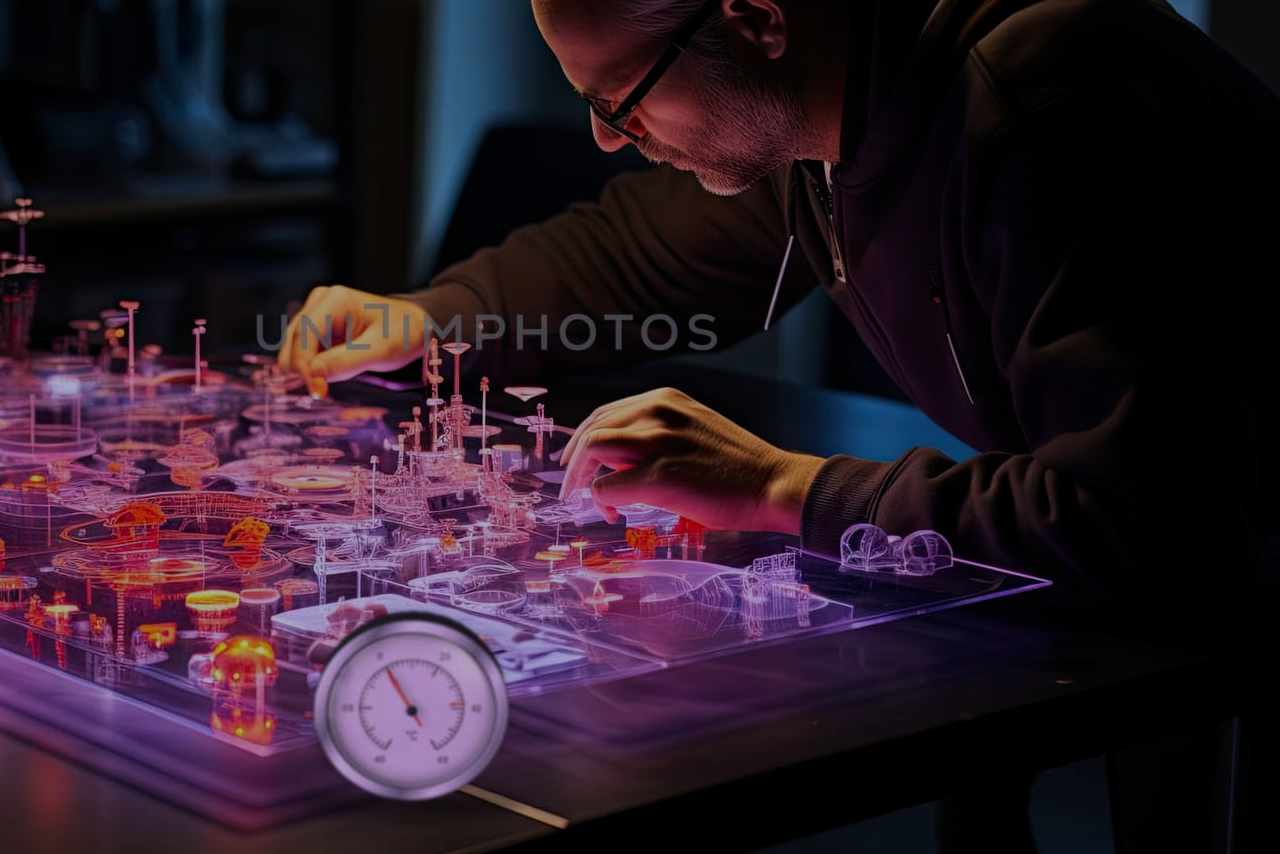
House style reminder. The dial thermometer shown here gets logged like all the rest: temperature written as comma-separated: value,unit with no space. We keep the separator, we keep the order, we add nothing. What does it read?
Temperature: 0,°C
